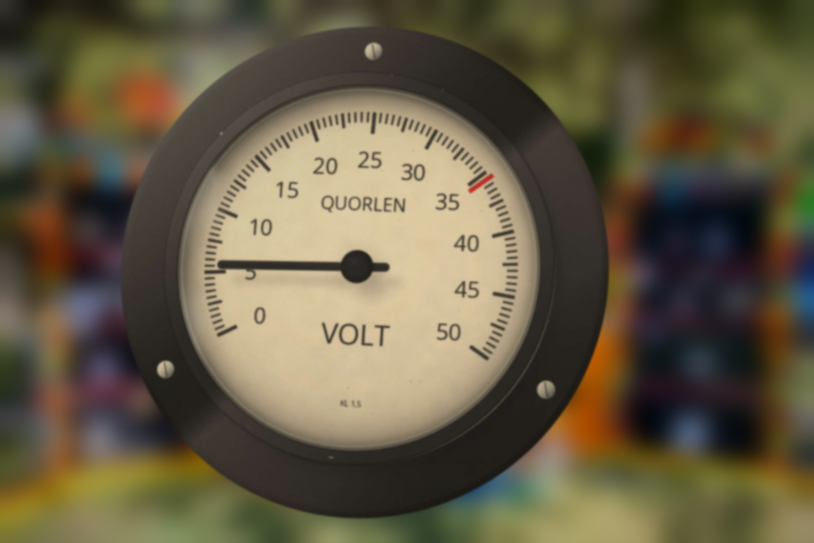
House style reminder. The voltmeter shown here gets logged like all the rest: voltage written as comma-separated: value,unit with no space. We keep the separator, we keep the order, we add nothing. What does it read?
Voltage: 5.5,V
